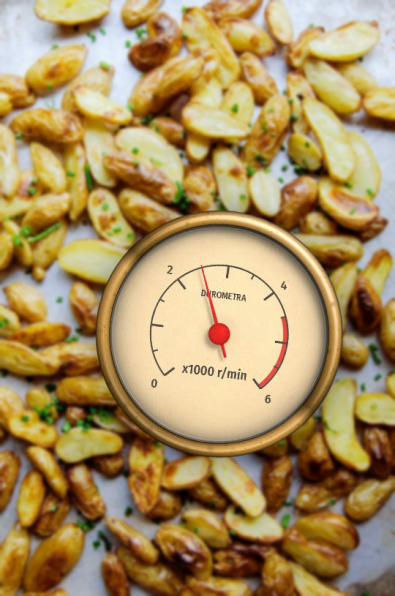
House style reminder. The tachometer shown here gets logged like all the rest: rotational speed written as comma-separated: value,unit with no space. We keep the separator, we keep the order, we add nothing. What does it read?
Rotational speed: 2500,rpm
